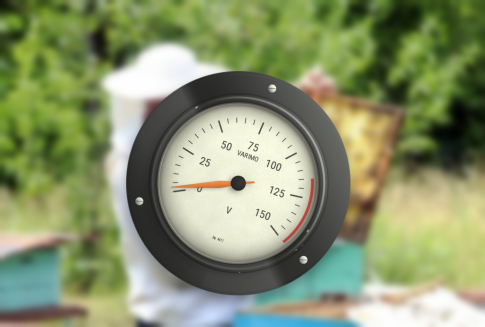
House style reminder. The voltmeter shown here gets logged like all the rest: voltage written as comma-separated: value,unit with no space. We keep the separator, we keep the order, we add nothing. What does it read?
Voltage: 2.5,V
